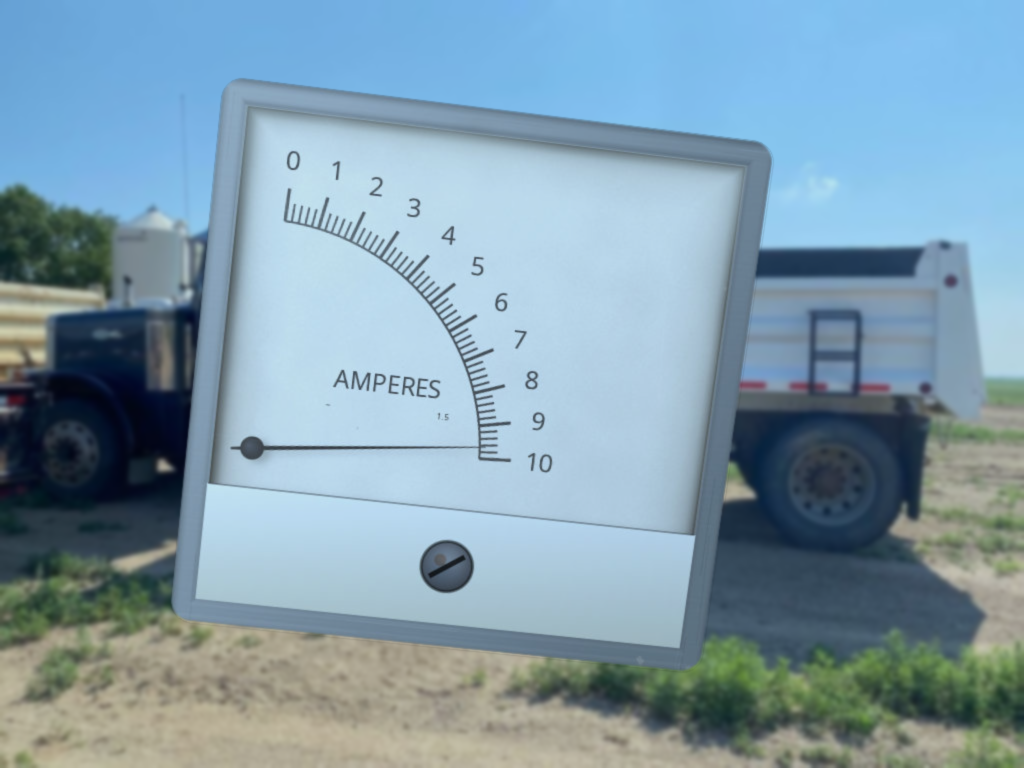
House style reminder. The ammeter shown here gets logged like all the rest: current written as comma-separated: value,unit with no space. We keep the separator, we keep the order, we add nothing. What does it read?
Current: 9.6,A
